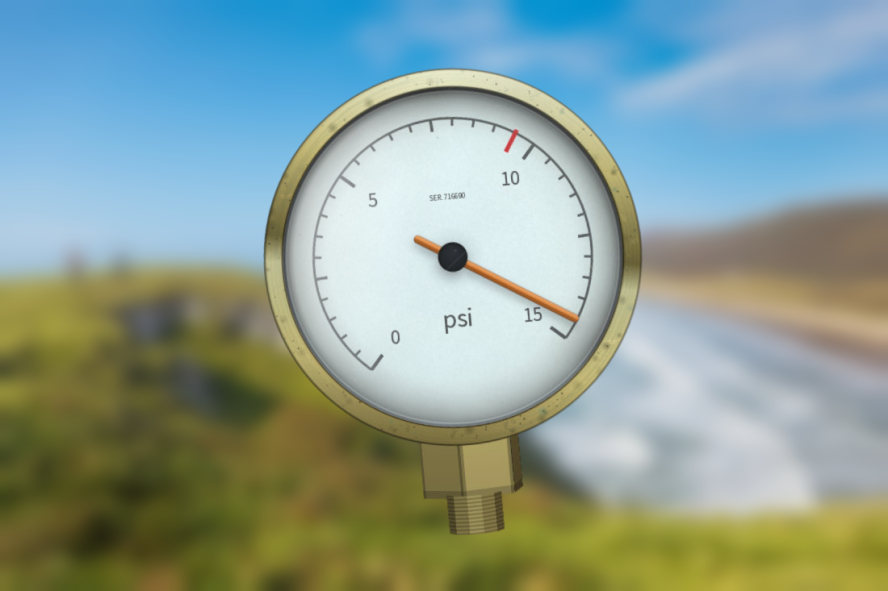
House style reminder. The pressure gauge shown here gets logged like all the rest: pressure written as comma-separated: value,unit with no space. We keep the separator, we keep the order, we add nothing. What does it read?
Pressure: 14.5,psi
